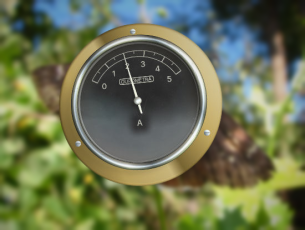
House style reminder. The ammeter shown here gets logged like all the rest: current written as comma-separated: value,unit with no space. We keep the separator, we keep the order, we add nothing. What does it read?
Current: 2,A
